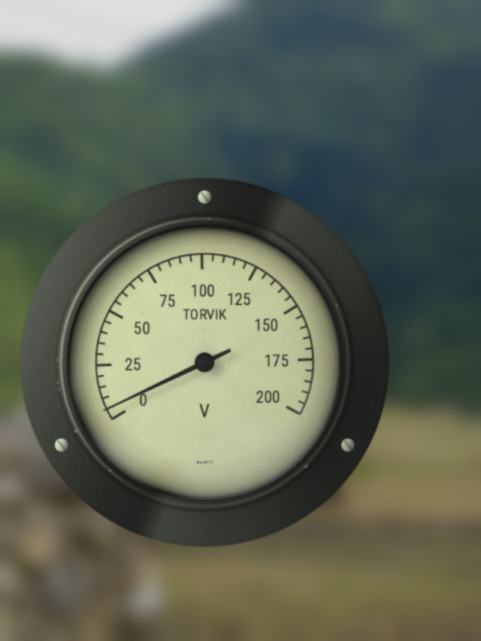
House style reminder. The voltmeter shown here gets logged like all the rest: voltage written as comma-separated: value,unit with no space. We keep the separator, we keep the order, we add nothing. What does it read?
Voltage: 5,V
